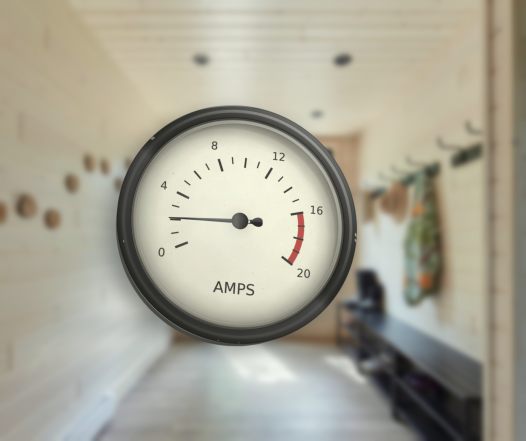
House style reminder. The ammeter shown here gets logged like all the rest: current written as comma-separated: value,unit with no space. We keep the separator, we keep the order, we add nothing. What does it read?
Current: 2,A
